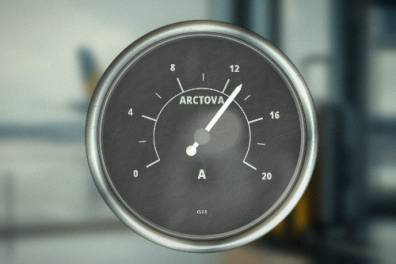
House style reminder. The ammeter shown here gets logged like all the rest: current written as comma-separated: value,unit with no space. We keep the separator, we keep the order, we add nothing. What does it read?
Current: 13,A
